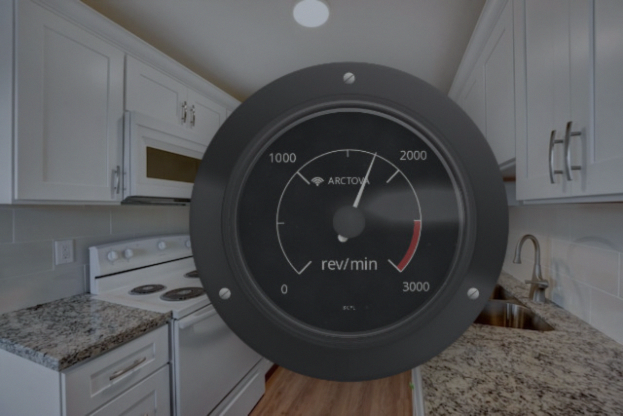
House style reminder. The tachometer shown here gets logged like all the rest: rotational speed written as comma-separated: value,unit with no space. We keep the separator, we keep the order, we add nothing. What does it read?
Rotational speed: 1750,rpm
